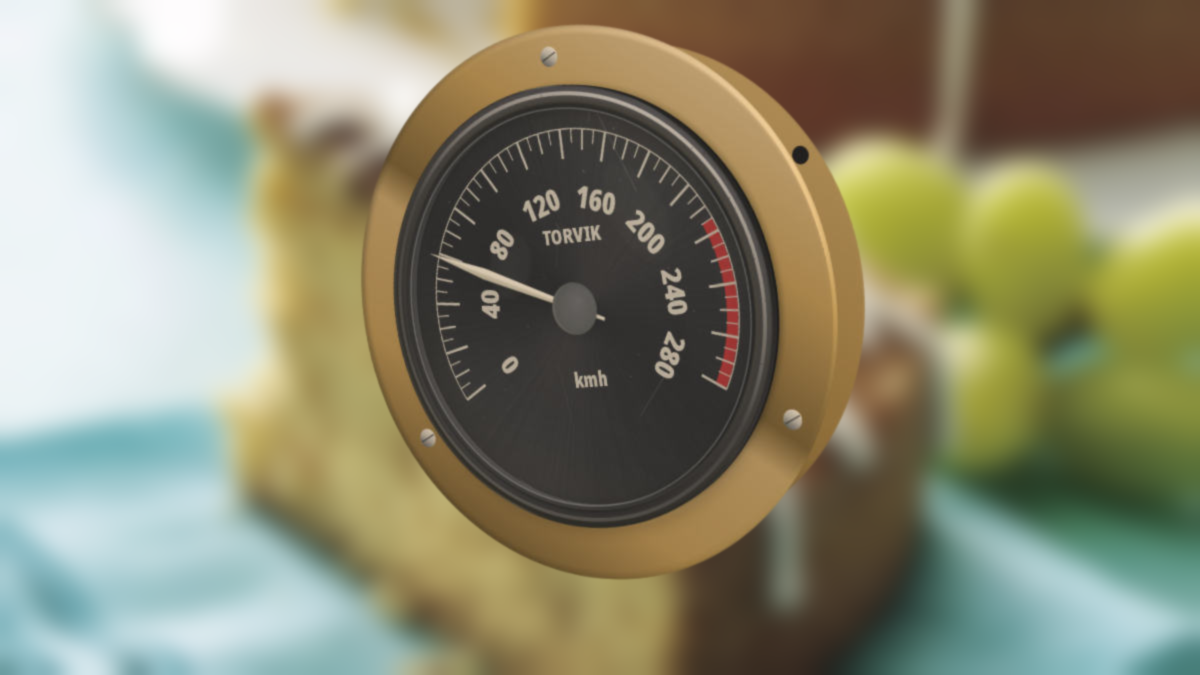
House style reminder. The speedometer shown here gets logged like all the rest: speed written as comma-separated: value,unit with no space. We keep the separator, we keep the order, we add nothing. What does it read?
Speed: 60,km/h
